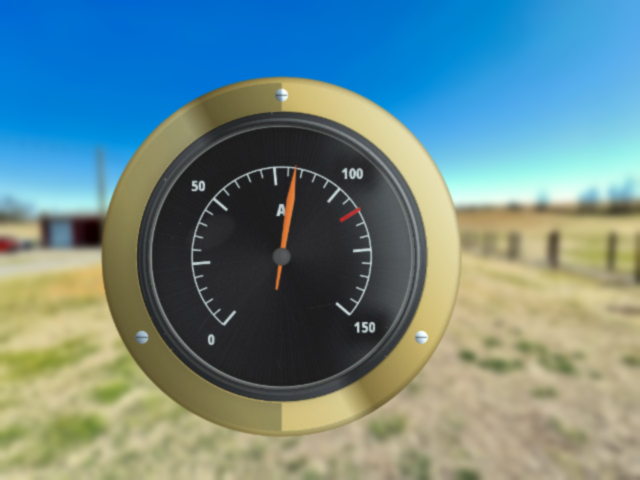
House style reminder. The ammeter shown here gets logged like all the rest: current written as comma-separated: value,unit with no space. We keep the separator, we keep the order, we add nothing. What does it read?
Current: 82.5,A
